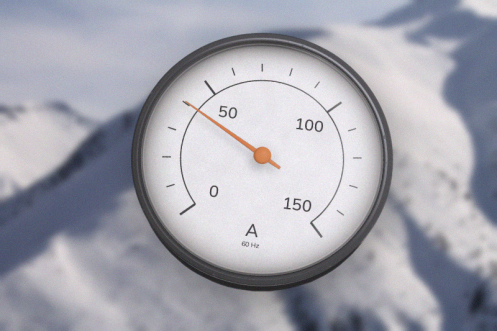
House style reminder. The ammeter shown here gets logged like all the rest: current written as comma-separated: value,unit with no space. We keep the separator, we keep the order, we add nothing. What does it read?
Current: 40,A
